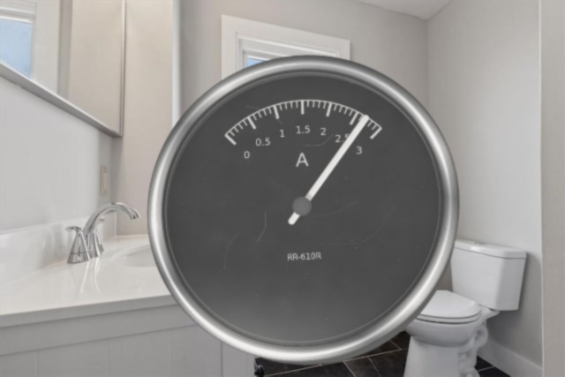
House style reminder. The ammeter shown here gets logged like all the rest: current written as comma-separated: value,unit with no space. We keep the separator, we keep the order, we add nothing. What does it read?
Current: 2.7,A
